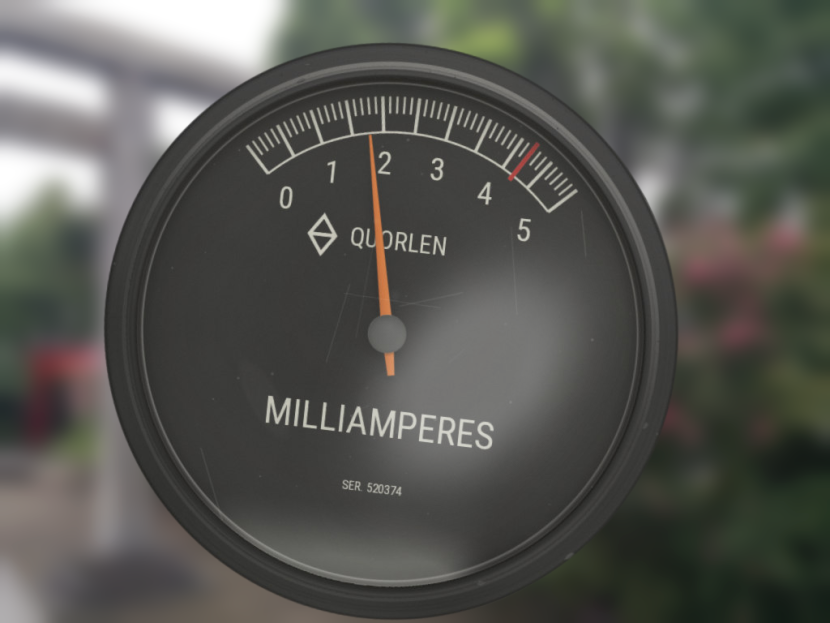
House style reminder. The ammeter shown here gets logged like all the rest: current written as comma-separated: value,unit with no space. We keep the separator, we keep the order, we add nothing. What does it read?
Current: 1.8,mA
